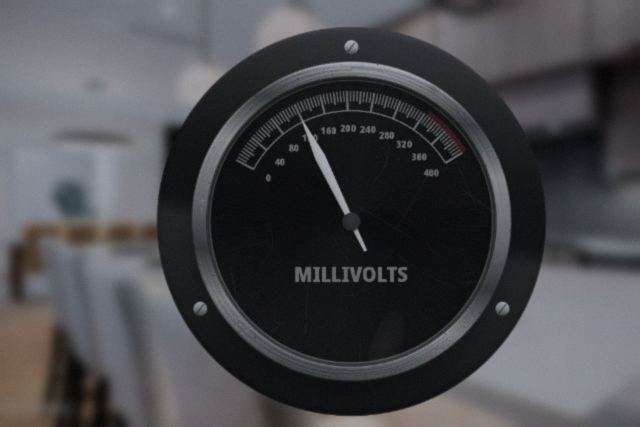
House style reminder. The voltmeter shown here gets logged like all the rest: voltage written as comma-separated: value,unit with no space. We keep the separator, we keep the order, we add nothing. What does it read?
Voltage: 120,mV
